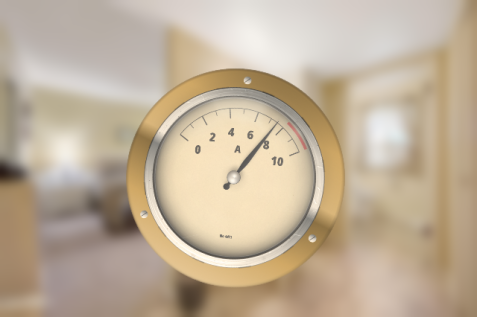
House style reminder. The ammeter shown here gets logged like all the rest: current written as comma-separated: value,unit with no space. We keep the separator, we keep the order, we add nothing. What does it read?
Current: 7.5,A
